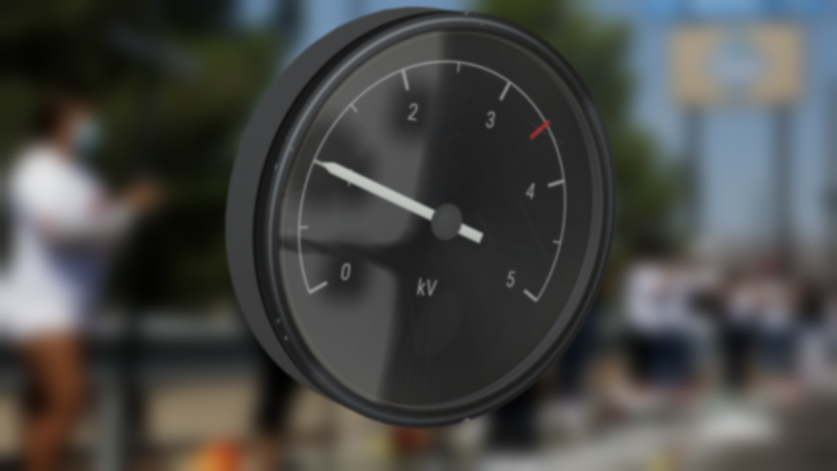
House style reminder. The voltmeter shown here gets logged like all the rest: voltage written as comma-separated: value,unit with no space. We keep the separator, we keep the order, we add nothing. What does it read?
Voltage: 1,kV
